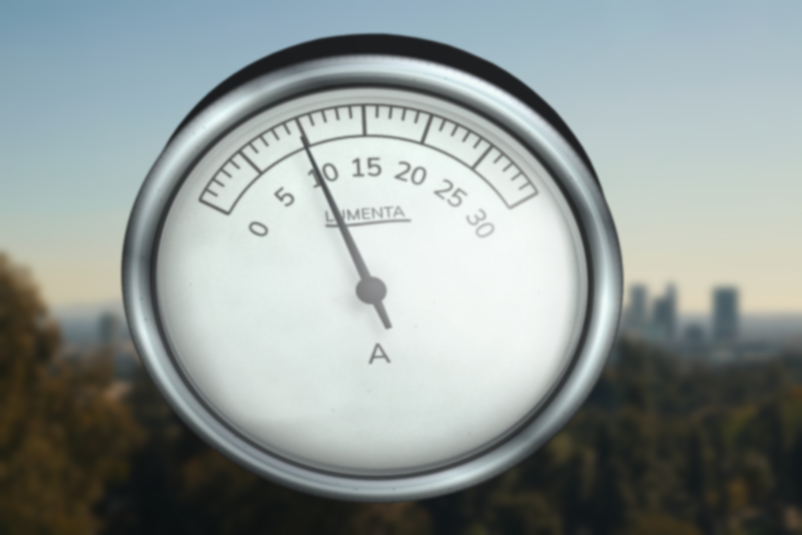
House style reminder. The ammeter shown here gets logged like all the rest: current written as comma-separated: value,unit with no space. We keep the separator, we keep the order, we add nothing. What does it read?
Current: 10,A
